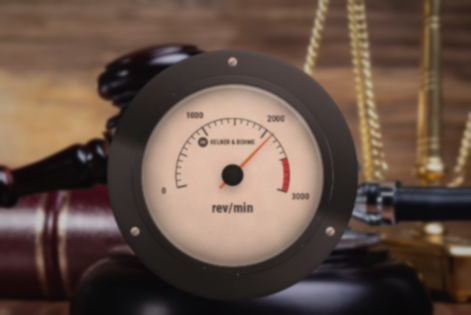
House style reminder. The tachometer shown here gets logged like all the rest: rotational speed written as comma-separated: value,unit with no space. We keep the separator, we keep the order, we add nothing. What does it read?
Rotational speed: 2100,rpm
